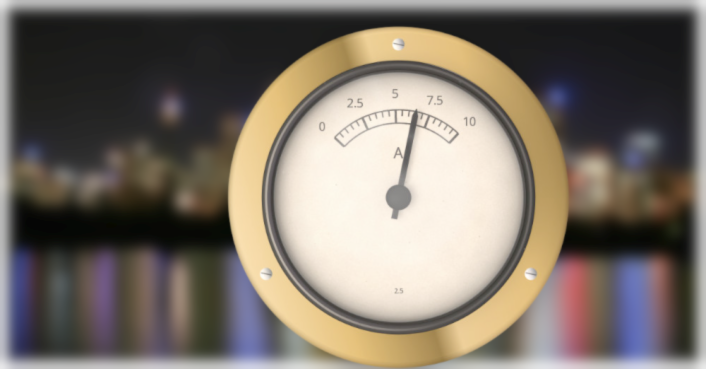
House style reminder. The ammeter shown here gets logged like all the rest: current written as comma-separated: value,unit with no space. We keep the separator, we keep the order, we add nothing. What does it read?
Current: 6.5,A
